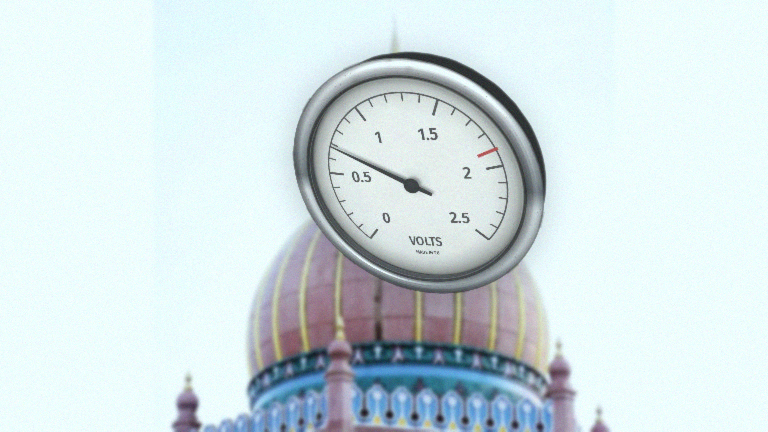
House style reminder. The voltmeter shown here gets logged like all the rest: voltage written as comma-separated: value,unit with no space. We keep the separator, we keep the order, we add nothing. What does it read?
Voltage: 0.7,V
